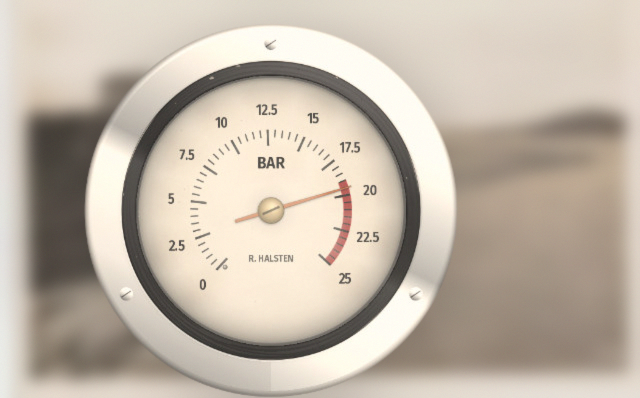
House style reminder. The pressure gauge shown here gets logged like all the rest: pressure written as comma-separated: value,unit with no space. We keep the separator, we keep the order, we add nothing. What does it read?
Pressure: 19.5,bar
